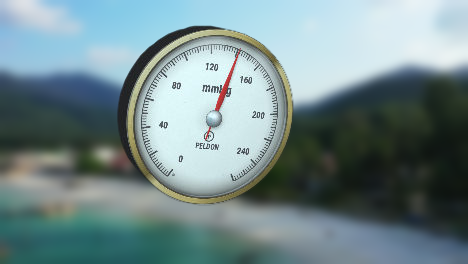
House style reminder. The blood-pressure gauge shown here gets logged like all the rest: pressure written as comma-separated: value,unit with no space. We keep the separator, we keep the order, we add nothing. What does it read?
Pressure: 140,mmHg
